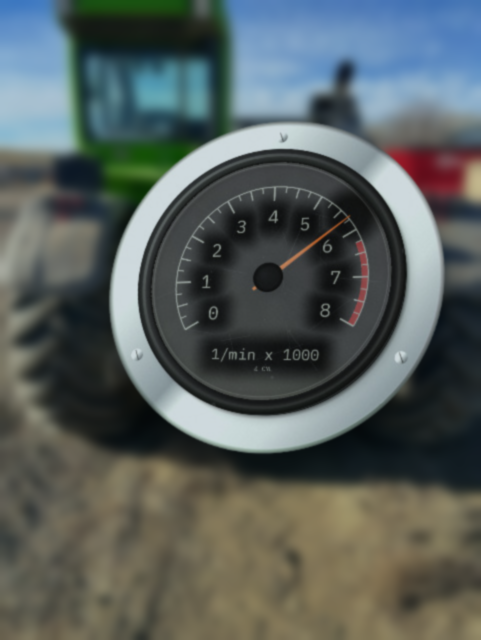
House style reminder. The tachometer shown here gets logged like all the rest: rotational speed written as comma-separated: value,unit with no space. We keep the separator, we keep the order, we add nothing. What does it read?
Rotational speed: 5750,rpm
